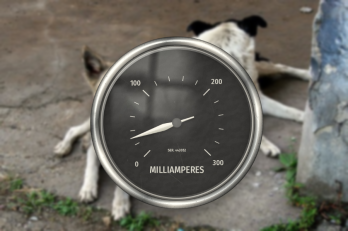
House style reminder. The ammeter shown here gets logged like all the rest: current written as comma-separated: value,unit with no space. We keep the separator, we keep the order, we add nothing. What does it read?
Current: 30,mA
